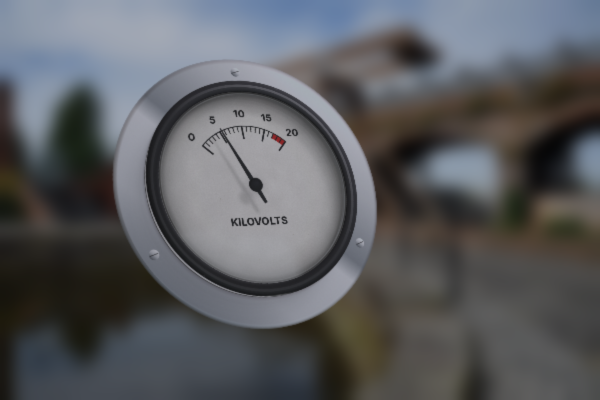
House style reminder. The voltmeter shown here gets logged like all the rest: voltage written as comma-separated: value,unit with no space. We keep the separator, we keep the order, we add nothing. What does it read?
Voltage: 5,kV
